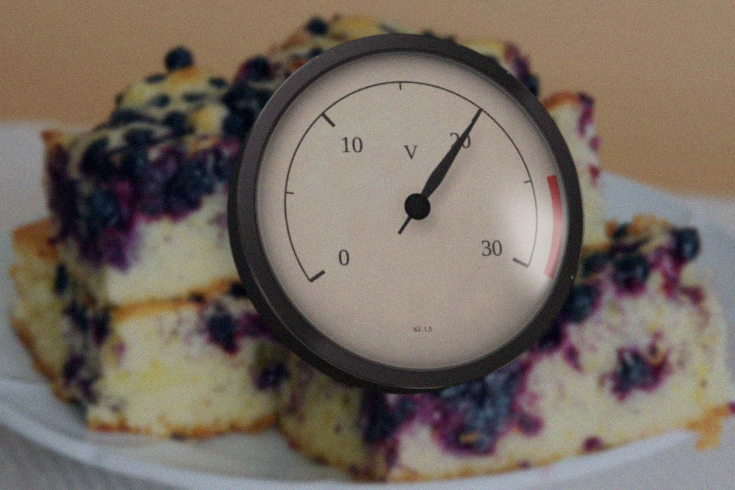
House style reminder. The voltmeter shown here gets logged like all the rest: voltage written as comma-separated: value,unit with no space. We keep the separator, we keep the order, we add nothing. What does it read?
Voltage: 20,V
